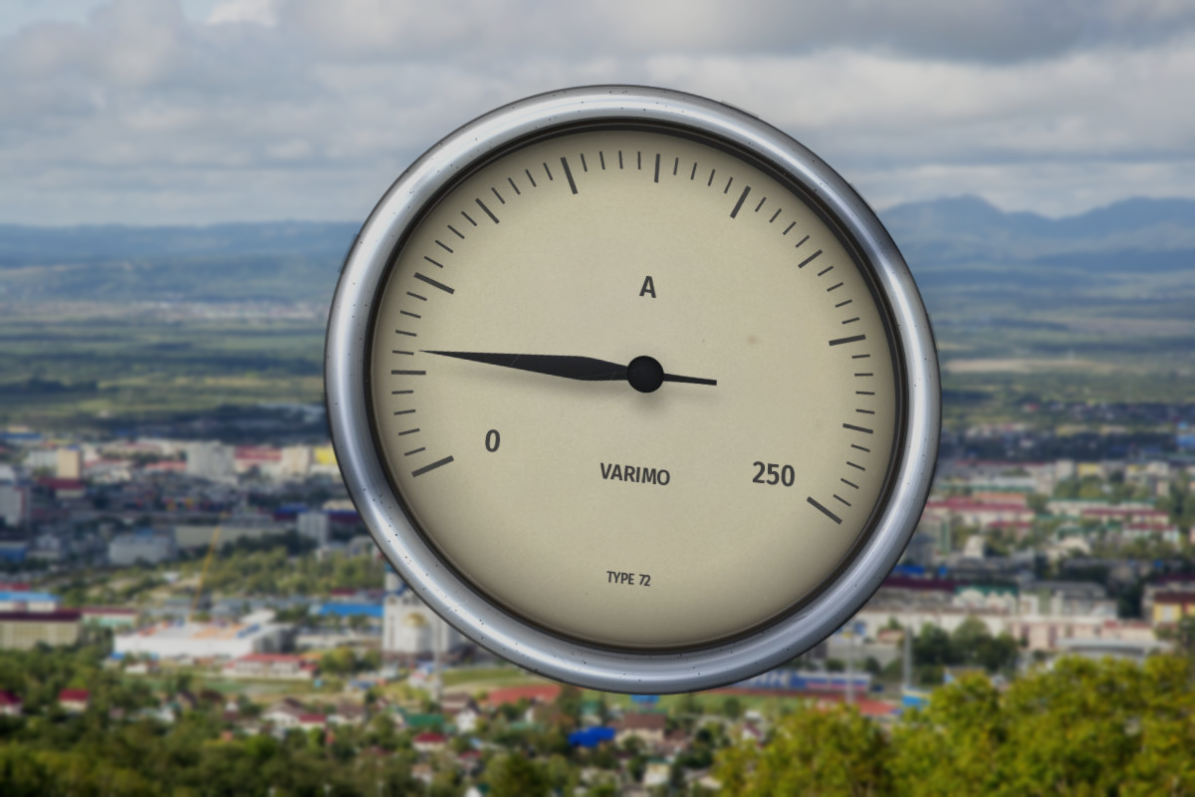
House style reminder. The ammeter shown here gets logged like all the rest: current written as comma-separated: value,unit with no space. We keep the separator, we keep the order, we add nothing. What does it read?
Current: 30,A
